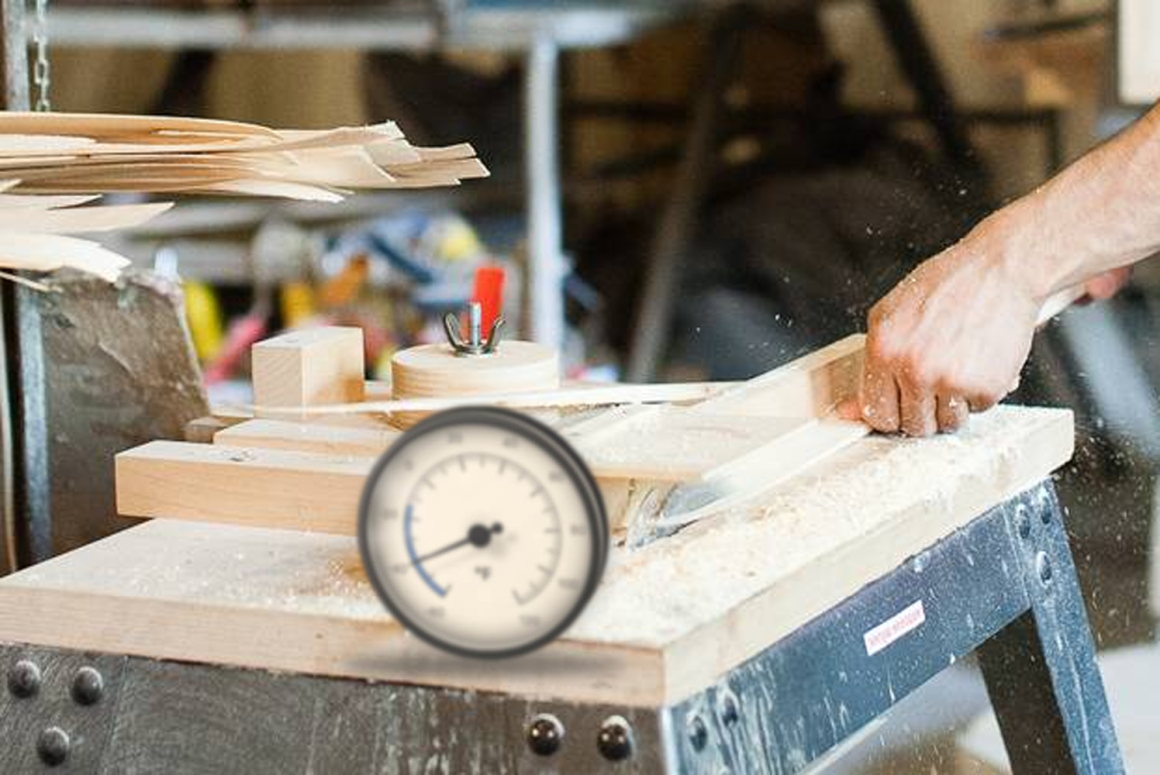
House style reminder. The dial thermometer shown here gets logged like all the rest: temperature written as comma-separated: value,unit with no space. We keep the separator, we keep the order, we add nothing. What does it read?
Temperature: -40,°F
